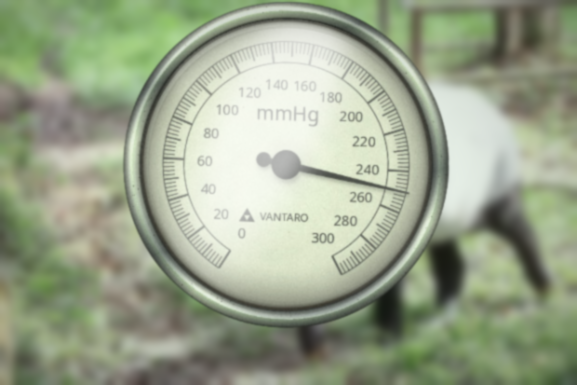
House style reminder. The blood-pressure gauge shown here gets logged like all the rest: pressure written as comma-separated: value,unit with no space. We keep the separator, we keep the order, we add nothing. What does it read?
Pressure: 250,mmHg
